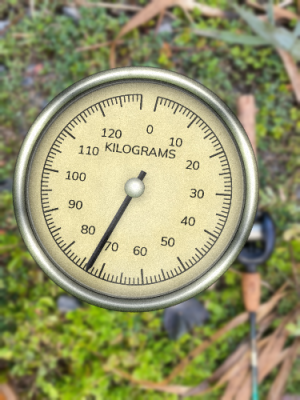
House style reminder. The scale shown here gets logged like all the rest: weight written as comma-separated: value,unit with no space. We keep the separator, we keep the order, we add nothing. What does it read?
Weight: 73,kg
